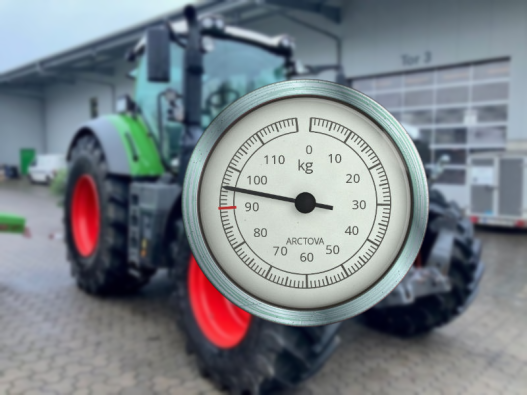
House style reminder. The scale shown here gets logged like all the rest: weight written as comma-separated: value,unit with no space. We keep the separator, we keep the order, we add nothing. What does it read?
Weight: 95,kg
